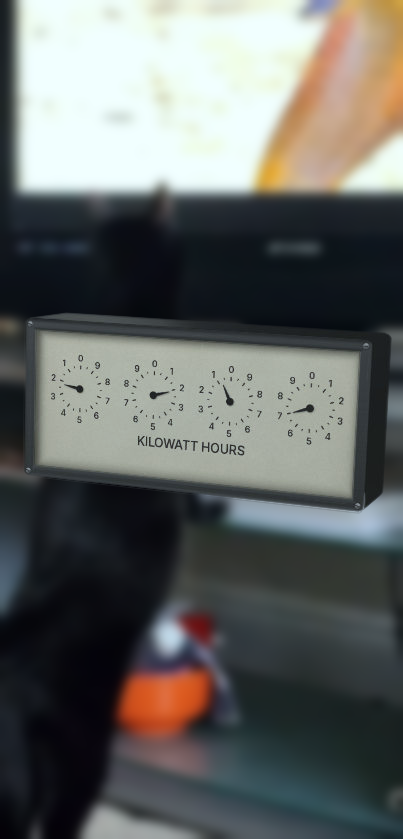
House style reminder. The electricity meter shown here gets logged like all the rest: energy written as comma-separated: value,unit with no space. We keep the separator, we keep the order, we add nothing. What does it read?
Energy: 2207,kWh
